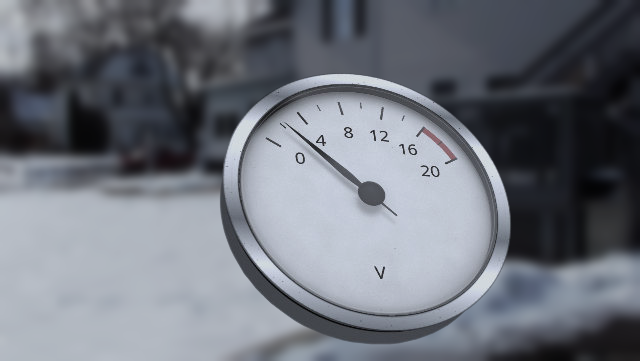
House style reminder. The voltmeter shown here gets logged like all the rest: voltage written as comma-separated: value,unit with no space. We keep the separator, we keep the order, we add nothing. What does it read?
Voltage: 2,V
